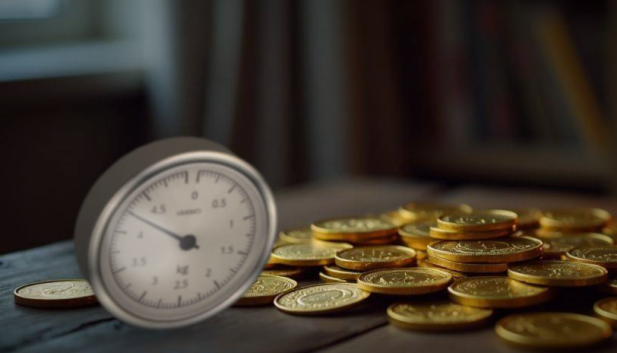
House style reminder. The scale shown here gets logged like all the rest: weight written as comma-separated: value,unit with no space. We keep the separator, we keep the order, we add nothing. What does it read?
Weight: 4.25,kg
